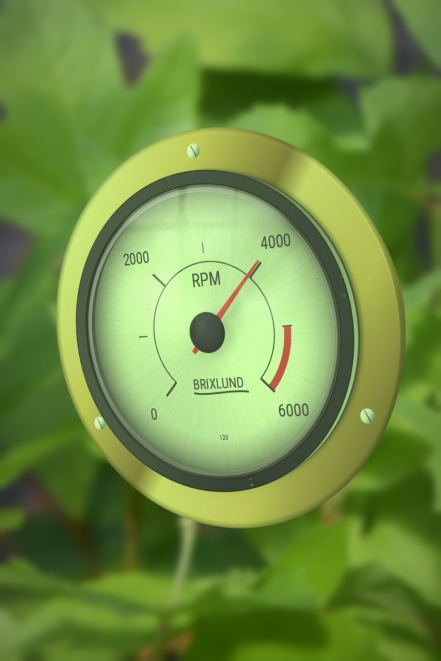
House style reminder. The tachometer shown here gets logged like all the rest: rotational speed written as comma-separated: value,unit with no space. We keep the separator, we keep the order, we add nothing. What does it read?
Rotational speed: 4000,rpm
